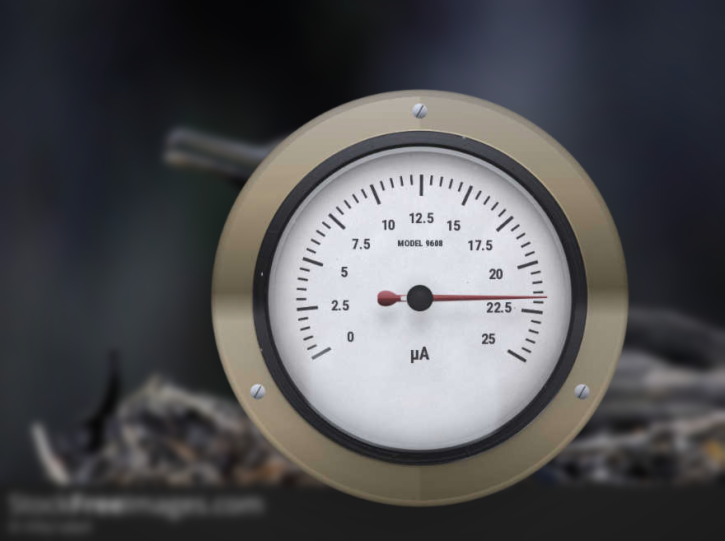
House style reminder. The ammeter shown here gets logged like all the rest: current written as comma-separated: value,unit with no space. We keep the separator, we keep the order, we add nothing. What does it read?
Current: 21.75,µA
